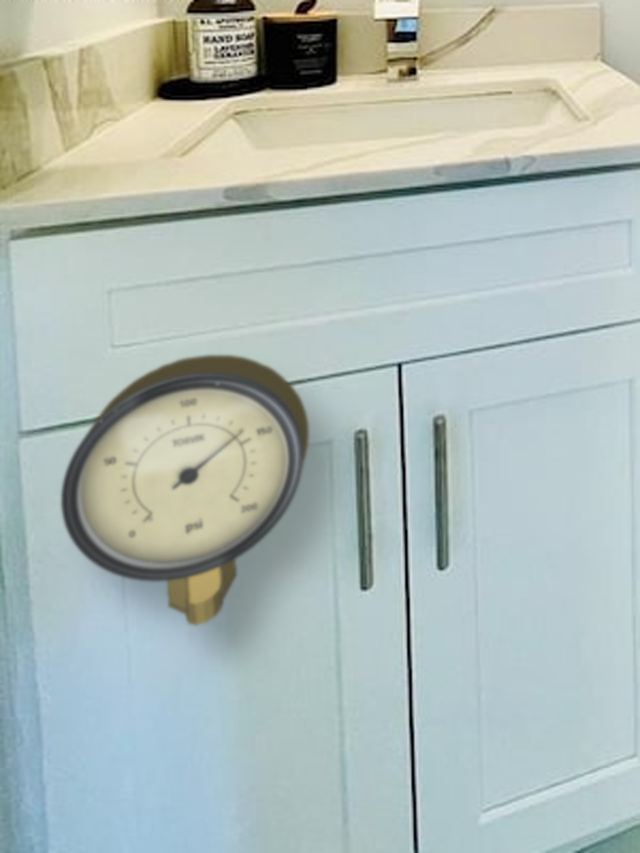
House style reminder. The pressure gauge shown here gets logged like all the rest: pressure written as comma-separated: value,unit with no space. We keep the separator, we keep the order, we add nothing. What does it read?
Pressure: 140,psi
